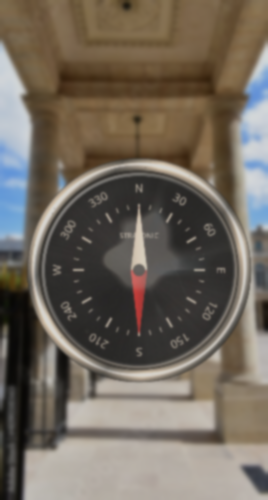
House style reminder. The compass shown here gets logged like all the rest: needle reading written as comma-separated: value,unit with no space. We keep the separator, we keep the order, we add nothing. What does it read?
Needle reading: 180,°
